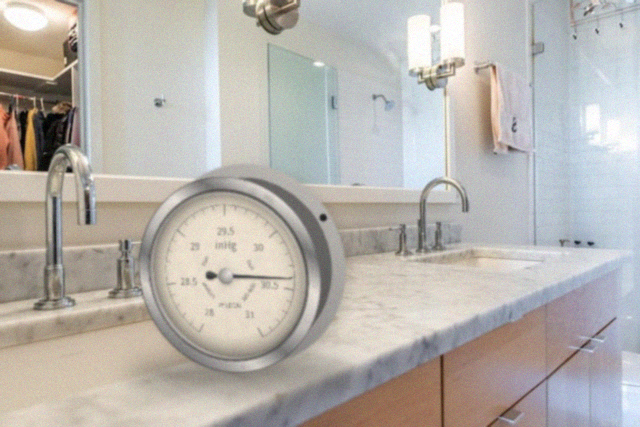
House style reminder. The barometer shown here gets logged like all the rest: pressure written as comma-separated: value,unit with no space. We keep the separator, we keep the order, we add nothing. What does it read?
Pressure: 30.4,inHg
